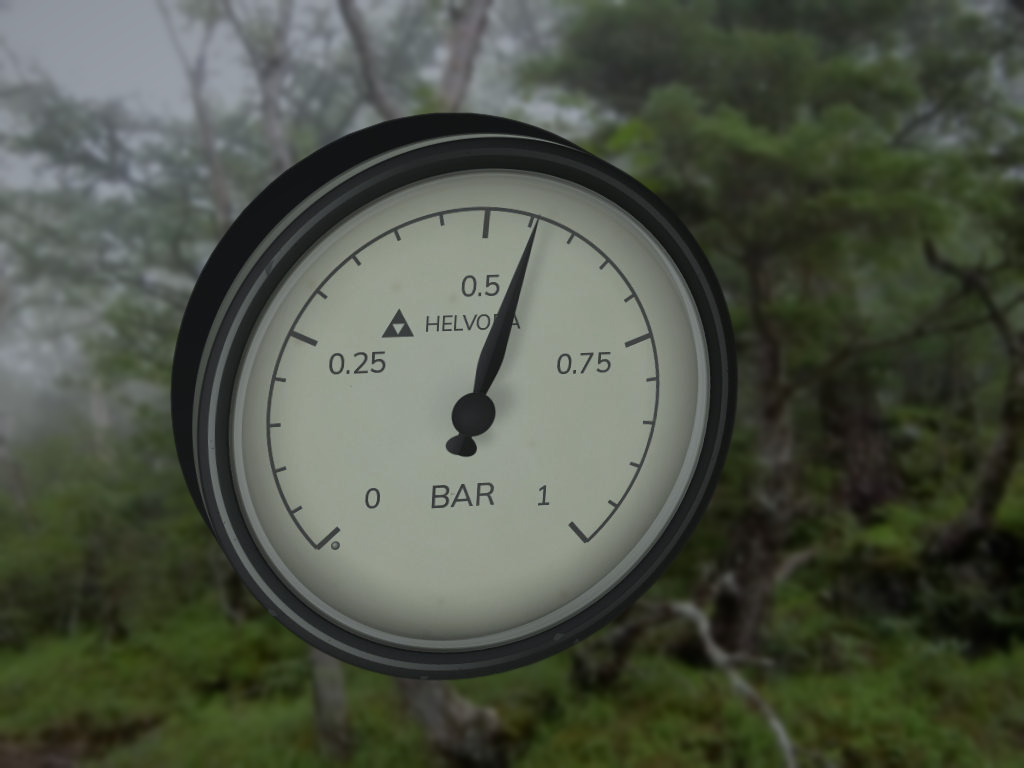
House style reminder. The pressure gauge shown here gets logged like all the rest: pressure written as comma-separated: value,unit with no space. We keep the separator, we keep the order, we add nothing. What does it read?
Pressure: 0.55,bar
